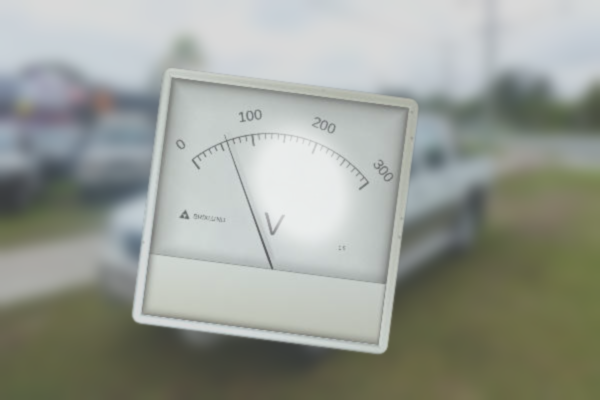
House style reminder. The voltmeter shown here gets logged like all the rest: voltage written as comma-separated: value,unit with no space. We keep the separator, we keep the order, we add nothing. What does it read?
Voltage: 60,V
